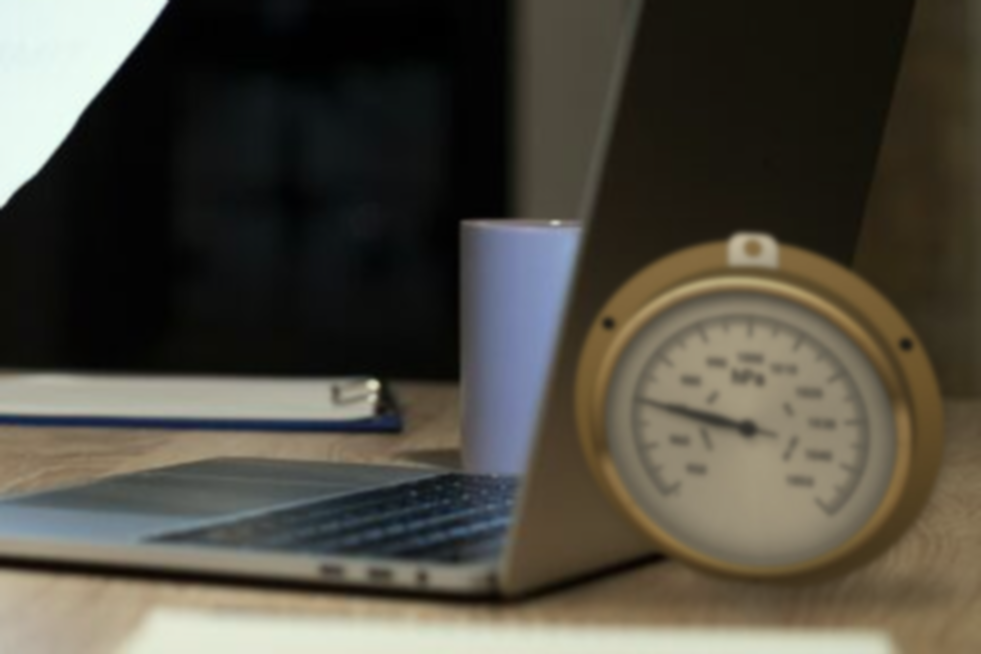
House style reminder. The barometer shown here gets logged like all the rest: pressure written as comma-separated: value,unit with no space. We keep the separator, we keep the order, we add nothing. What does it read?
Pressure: 970,hPa
